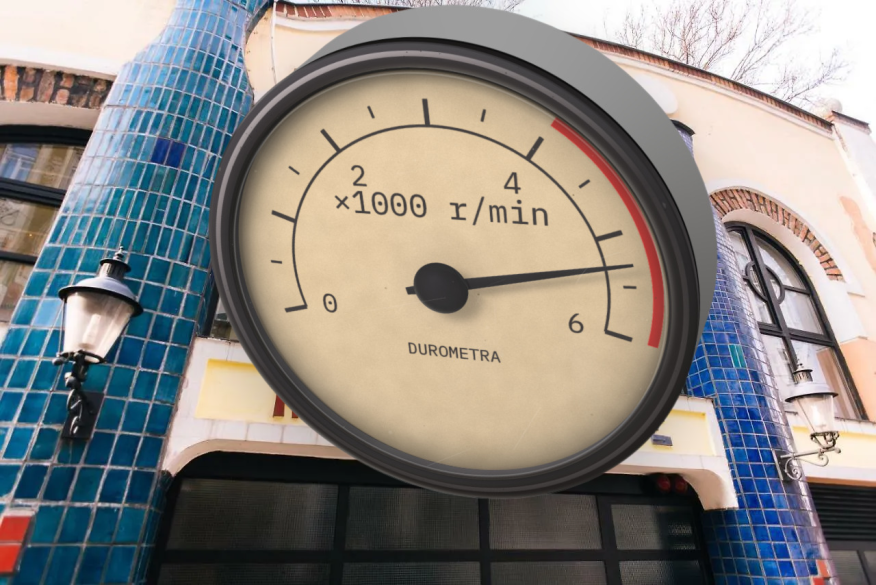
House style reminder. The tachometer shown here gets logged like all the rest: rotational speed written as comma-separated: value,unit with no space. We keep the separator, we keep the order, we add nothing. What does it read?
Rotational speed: 5250,rpm
